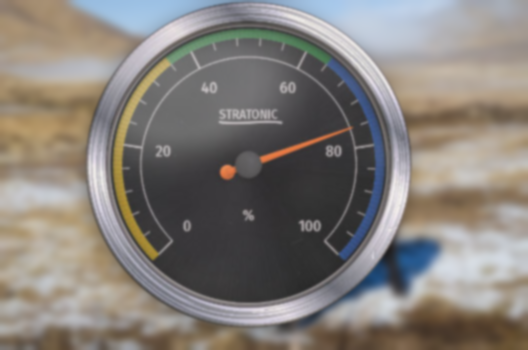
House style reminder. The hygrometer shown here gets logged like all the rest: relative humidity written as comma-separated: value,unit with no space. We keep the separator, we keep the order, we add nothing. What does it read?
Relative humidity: 76,%
